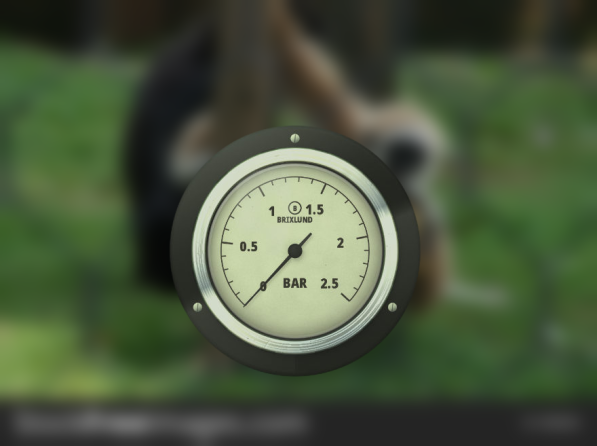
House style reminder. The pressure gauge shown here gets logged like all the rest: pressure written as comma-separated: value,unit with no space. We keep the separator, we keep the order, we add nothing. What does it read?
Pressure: 0,bar
